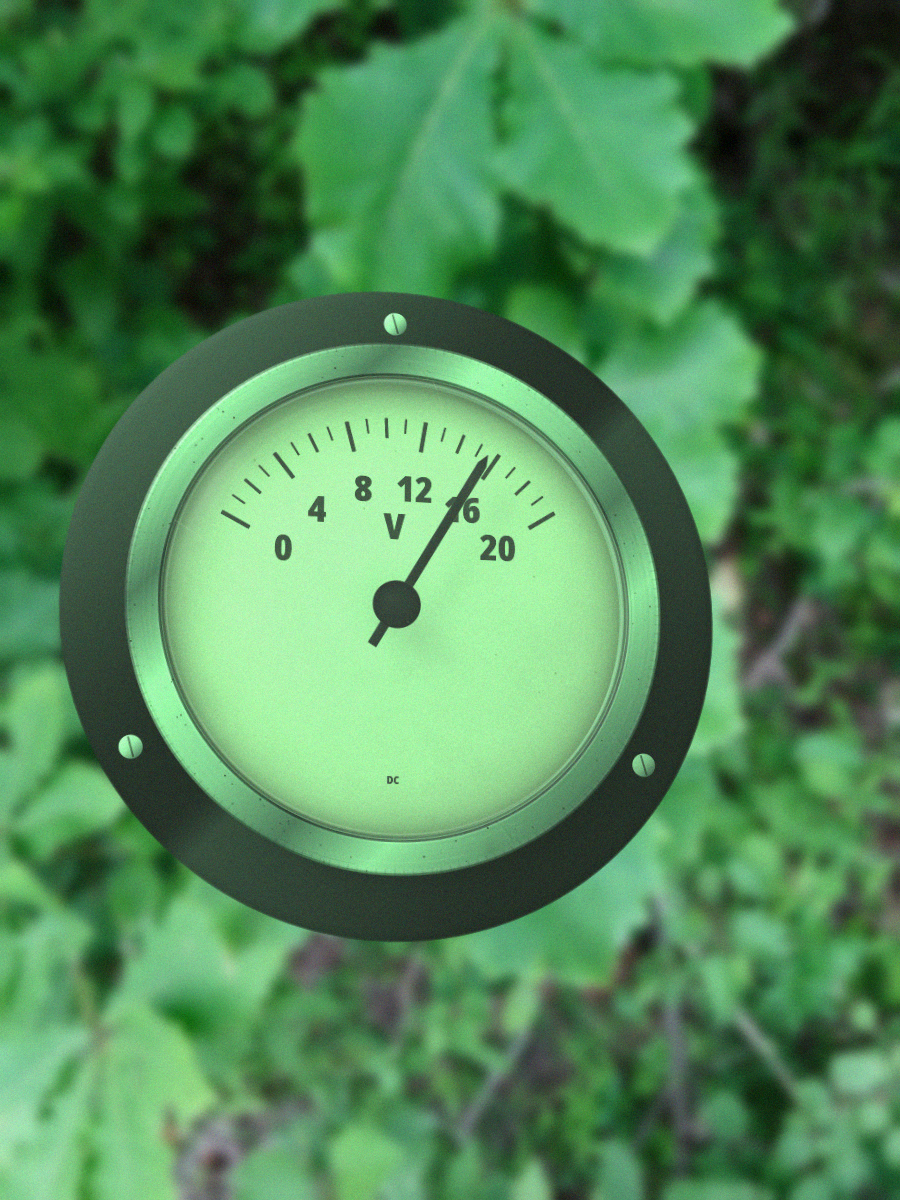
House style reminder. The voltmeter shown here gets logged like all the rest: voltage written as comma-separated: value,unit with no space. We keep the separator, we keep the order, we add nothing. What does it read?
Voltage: 15.5,V
